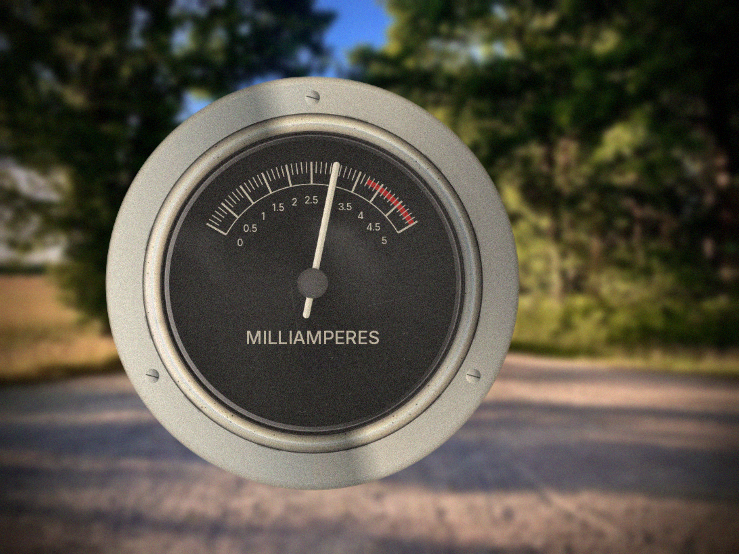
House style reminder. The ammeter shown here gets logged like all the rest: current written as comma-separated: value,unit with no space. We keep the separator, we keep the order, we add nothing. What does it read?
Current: 3,mA
